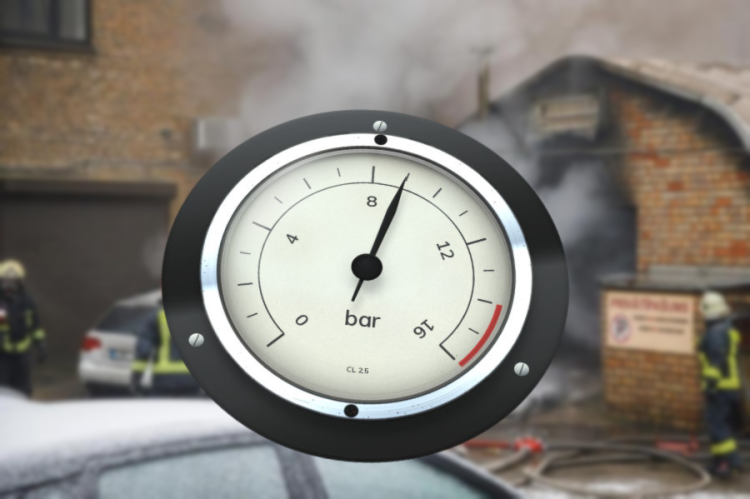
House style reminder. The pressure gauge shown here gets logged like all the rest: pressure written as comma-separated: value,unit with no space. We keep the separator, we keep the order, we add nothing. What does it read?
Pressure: 9,bar
